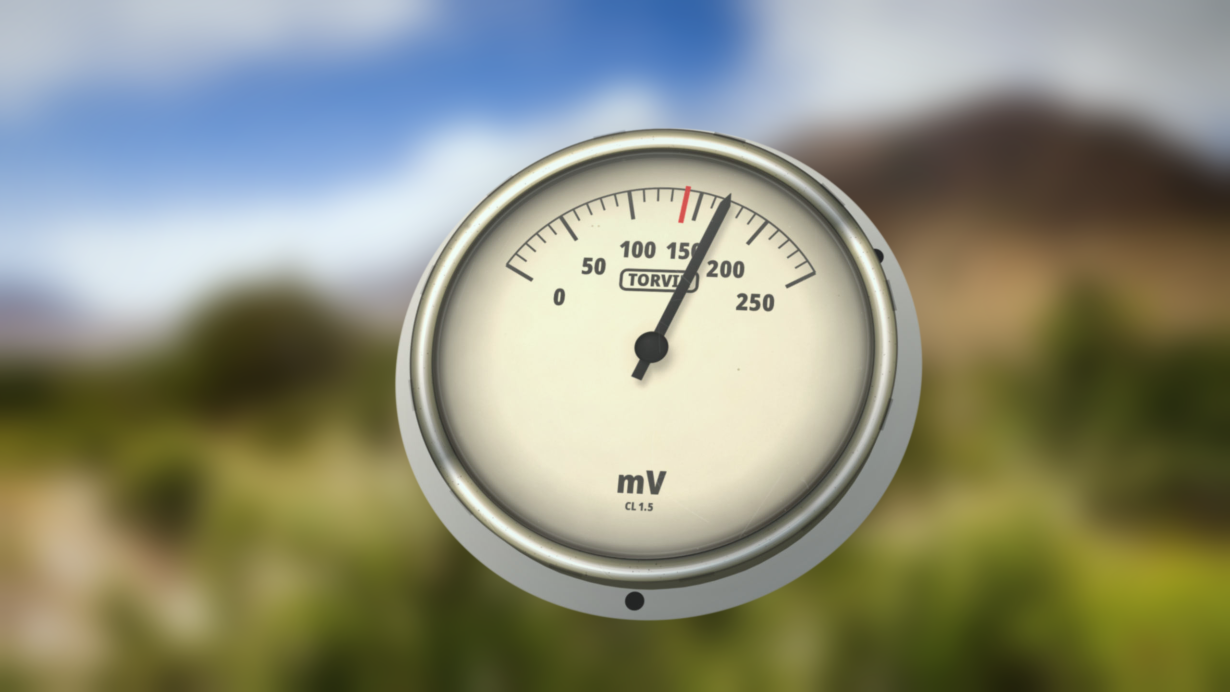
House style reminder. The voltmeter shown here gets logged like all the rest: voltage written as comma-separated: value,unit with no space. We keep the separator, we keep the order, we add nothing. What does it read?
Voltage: 170,mV
